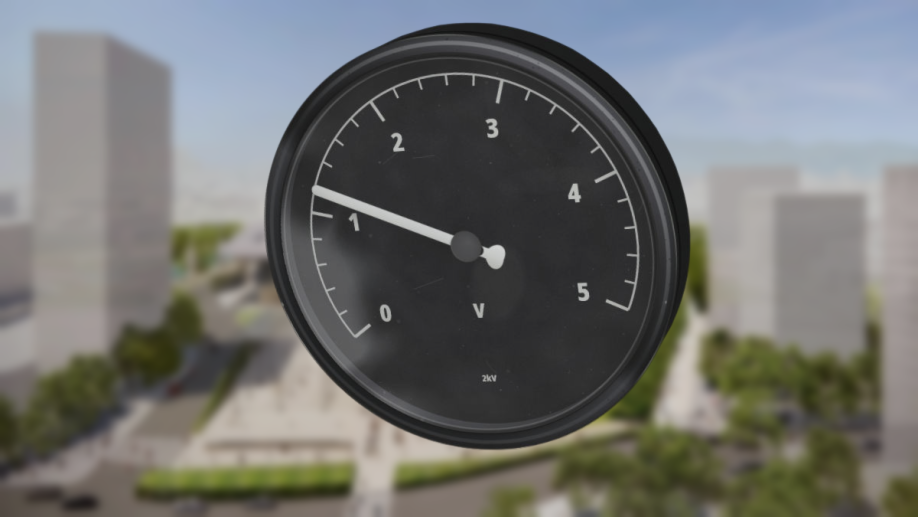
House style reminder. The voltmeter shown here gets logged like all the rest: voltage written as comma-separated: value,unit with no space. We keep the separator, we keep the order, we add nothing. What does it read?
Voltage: 1.2,V
